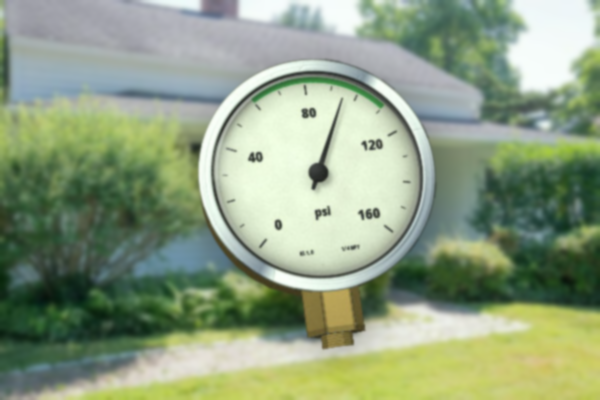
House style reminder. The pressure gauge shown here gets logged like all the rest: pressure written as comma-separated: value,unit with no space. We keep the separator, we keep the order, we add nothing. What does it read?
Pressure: 95,psi
